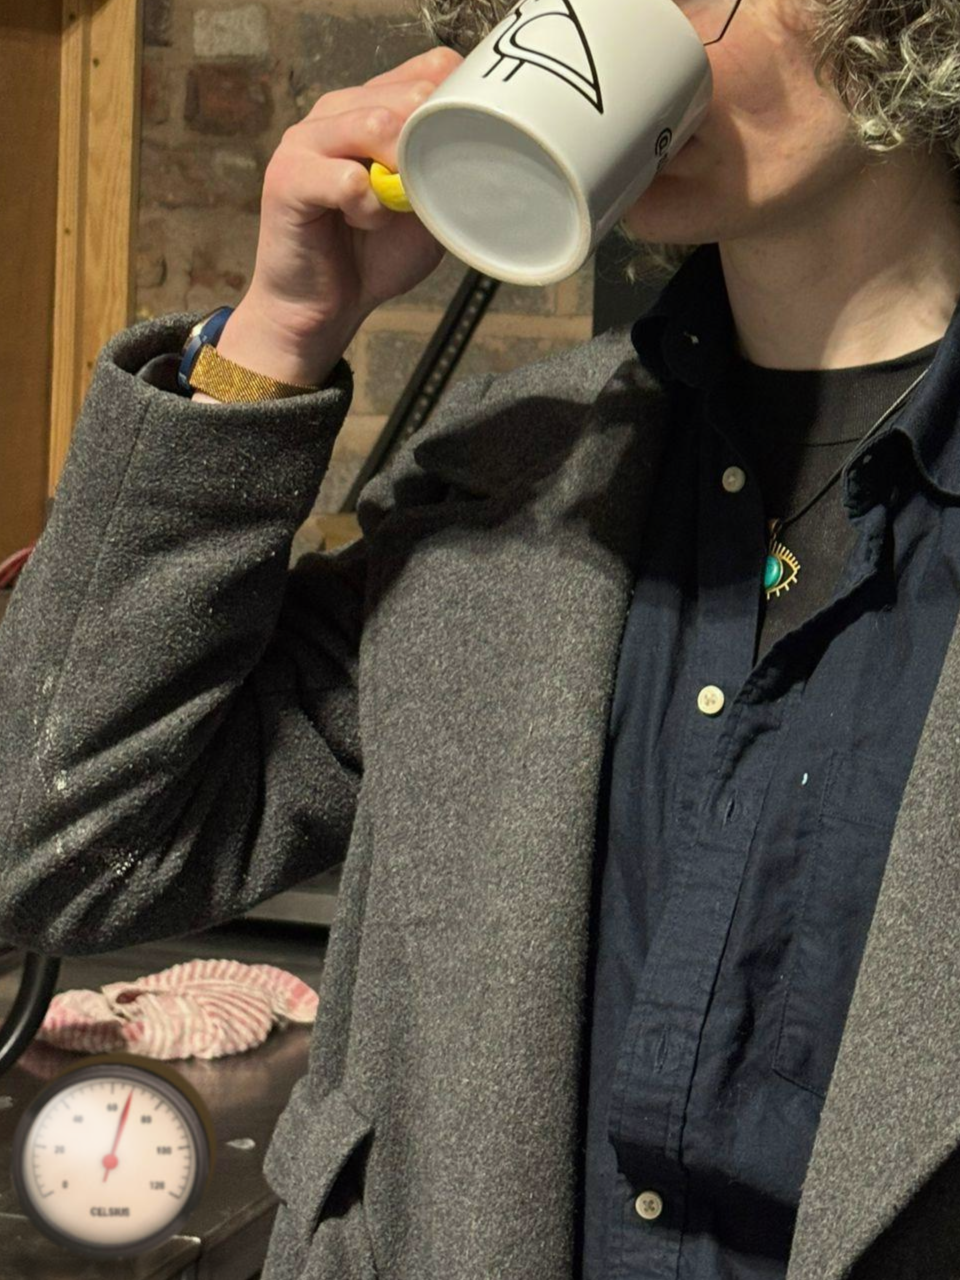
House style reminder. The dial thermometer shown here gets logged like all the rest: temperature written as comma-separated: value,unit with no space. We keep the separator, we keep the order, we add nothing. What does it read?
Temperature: 68,°C
